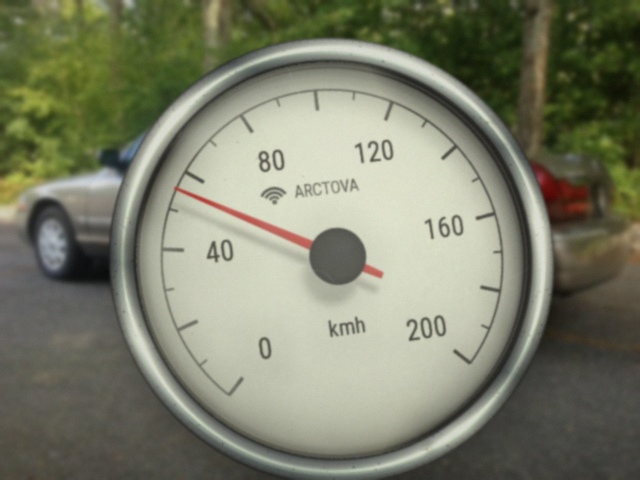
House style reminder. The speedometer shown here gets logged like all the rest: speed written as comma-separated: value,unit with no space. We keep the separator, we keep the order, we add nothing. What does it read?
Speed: 55,km/h
